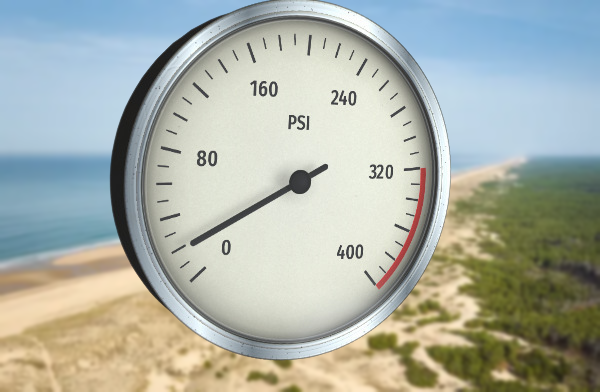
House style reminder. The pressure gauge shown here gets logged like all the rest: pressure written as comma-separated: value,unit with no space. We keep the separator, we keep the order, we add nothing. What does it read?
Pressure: 20,psi
